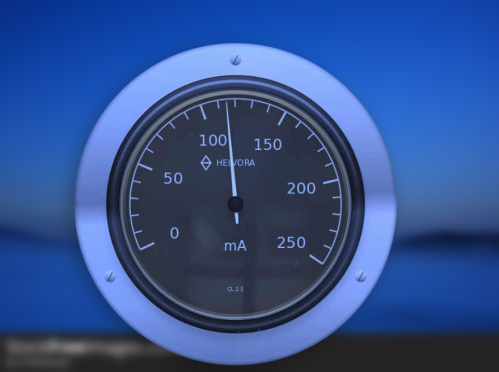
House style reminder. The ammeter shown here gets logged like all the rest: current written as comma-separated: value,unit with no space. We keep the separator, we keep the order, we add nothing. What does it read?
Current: 115,mA
